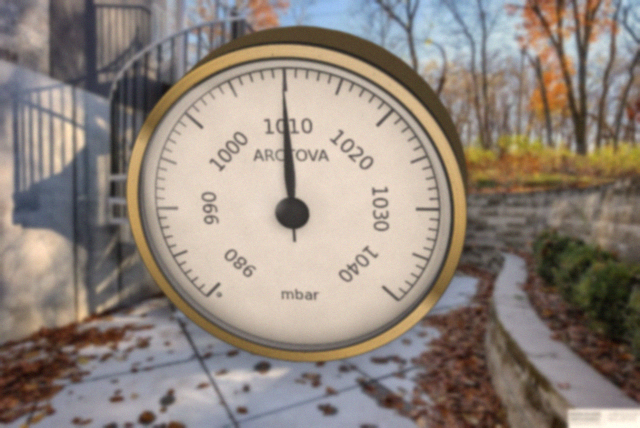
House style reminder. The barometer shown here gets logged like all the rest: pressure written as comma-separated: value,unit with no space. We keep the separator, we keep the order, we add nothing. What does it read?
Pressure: 1010,mbar
